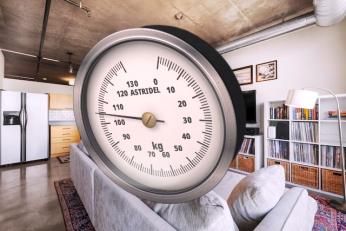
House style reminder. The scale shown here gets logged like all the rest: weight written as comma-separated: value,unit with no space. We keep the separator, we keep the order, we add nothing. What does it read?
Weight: 105,kg
